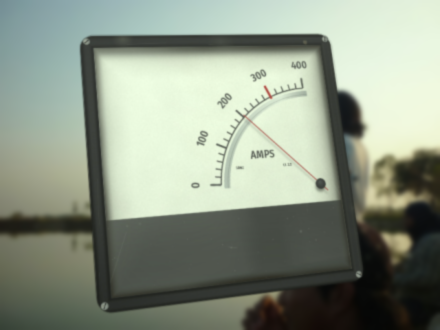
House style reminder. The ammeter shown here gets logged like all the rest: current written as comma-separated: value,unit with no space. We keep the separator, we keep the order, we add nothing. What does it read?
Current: 200,A
